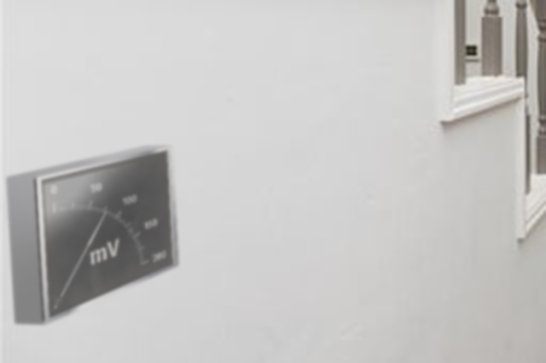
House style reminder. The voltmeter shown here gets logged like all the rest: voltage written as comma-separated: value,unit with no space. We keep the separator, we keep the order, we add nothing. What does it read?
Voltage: 75,mV
